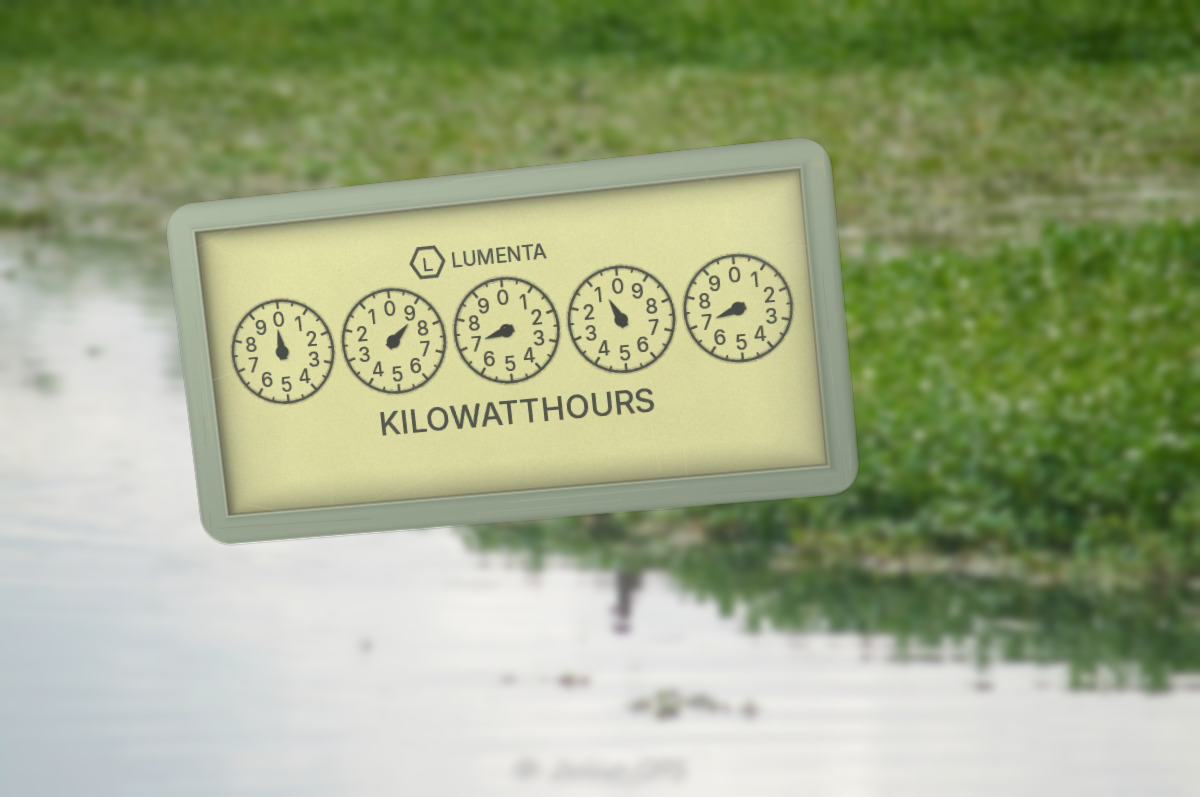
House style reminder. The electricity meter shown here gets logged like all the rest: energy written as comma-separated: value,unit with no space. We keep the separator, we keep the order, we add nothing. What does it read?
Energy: 98707,kWh
